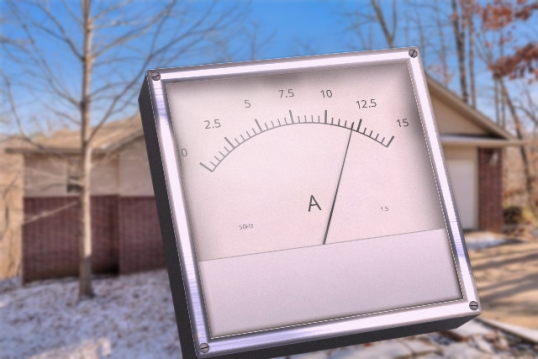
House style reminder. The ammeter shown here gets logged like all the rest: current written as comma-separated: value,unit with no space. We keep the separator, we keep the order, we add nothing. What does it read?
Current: 12,A
